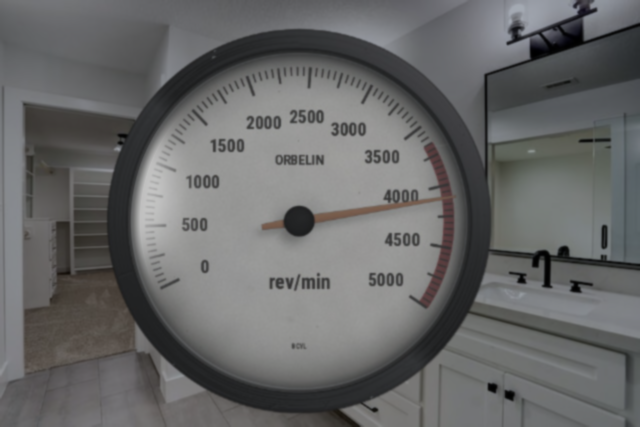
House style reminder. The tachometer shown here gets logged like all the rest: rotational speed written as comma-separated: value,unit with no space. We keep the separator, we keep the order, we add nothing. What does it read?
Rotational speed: 4100,rpm
